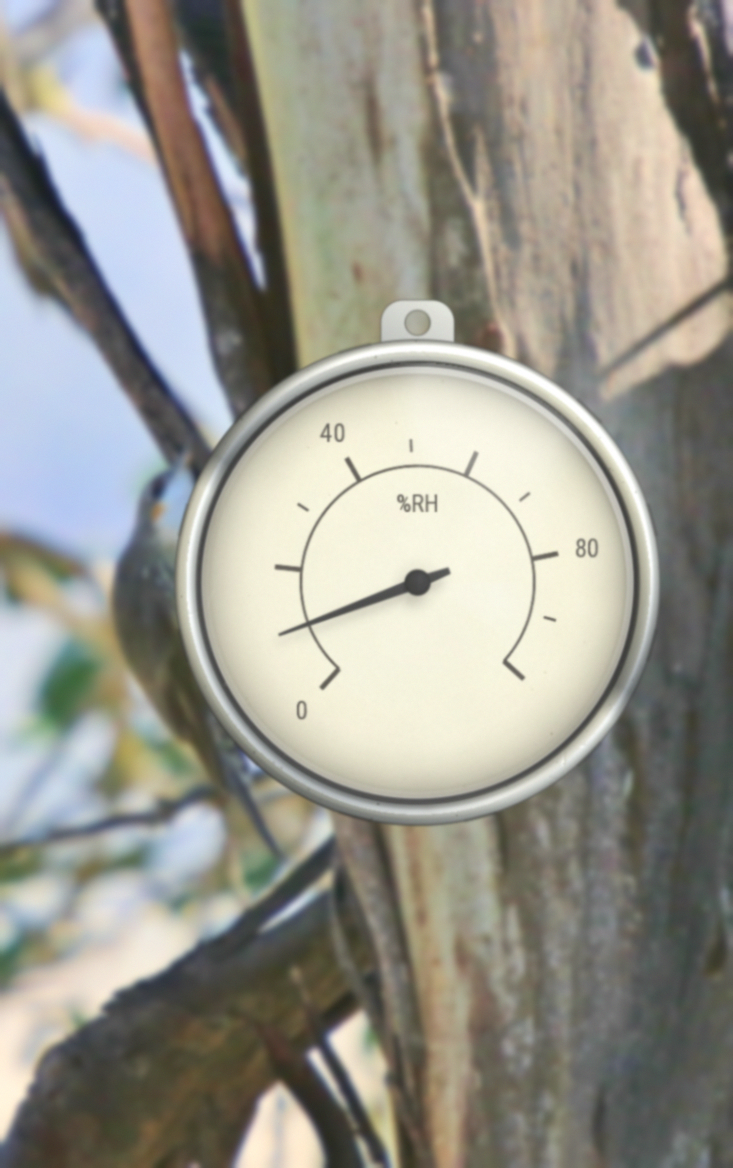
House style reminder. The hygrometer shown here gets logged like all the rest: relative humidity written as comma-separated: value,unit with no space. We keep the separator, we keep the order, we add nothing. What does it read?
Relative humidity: 10,%
